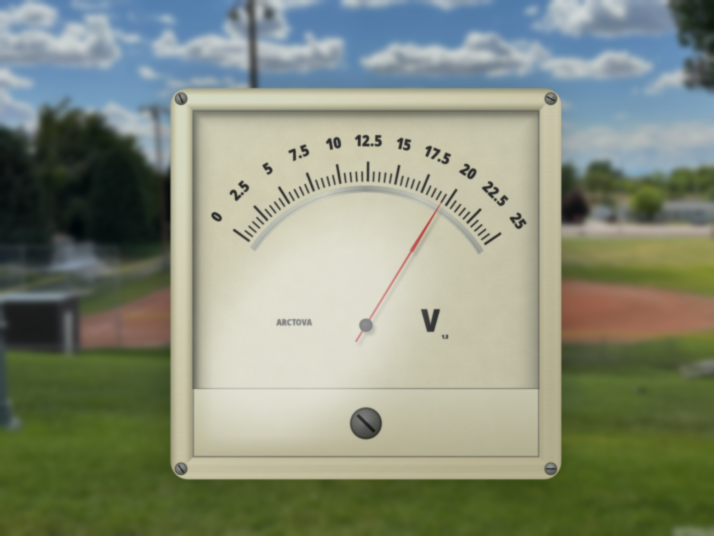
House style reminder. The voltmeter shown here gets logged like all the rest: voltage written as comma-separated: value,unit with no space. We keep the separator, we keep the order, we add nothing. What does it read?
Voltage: 19.5,V
